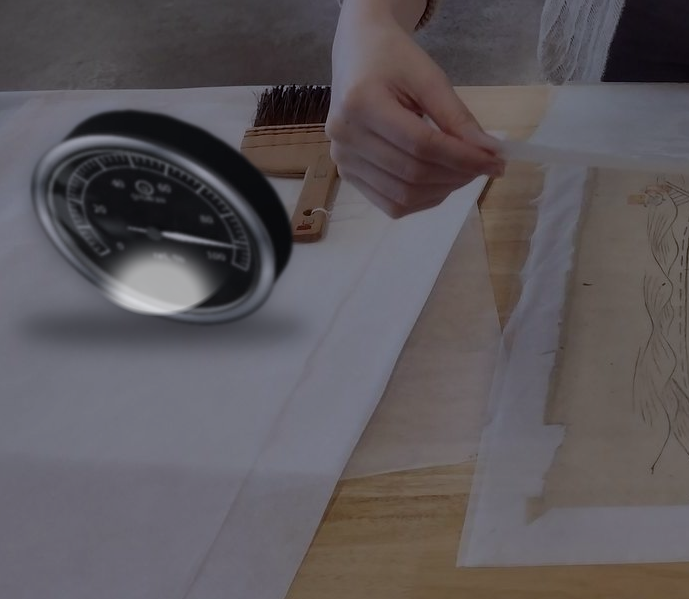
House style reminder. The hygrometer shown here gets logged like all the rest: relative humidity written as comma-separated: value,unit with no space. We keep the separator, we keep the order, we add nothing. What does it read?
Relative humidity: 90,%
